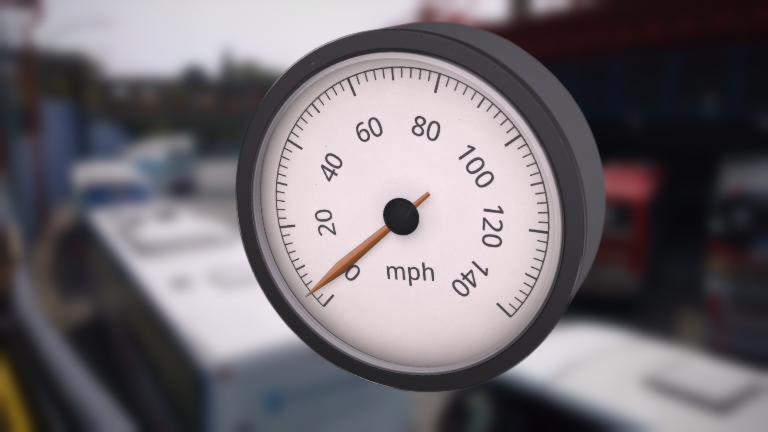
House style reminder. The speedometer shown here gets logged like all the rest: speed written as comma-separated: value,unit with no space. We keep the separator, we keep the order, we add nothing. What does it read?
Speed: 4,mph
